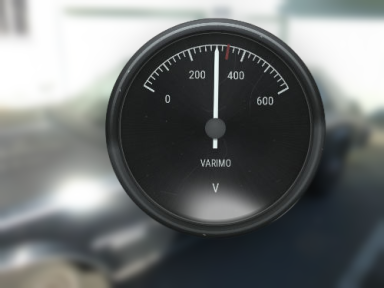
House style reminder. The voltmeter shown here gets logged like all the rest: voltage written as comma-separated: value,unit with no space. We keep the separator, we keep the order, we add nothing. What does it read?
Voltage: 300,V
